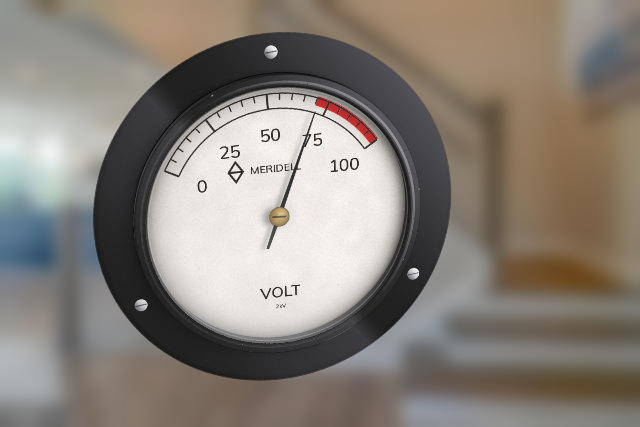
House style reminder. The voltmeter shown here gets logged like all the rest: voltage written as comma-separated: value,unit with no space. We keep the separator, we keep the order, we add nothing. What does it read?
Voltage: 70,V
